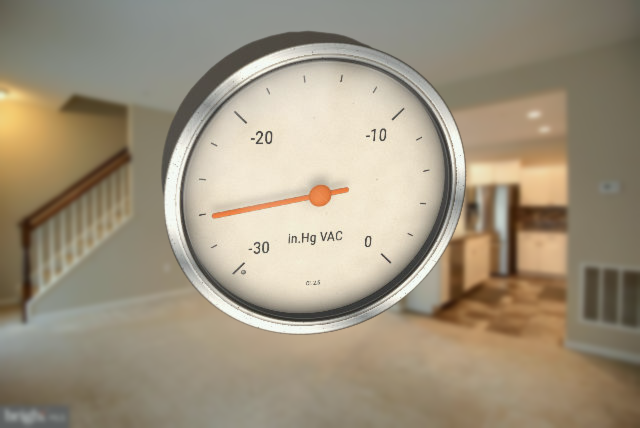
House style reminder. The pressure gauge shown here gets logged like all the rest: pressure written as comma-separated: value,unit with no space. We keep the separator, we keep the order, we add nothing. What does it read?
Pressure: -26,inHg
